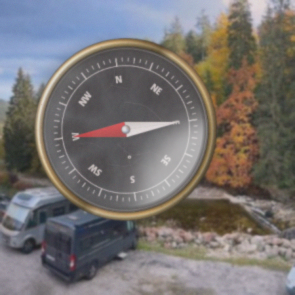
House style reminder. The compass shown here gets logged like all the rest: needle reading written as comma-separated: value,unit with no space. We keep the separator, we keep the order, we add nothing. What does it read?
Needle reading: 270,°
